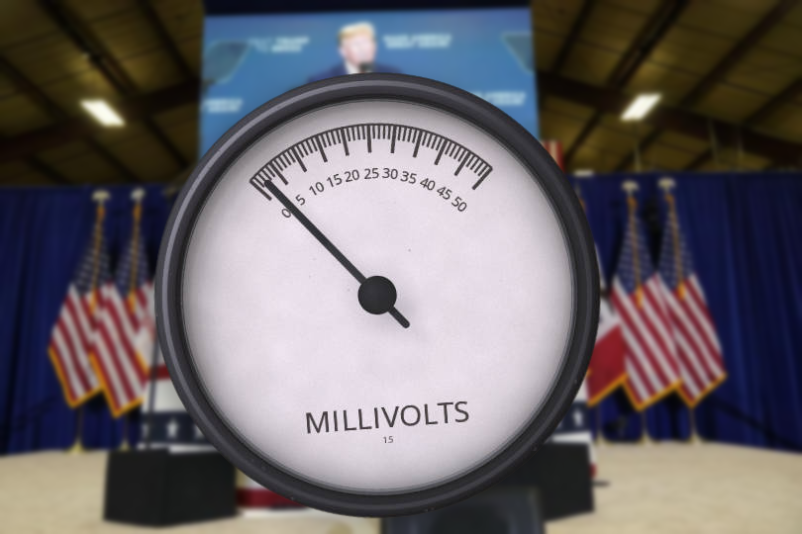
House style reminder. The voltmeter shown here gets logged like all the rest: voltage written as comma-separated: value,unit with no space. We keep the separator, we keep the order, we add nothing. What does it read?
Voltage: 2,mV
